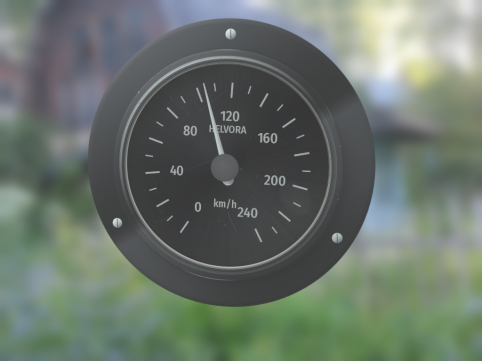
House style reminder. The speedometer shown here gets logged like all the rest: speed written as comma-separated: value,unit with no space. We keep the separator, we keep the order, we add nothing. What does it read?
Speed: 105,km/h
